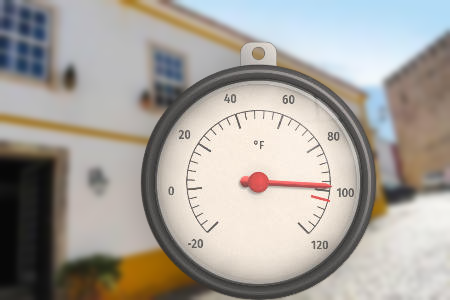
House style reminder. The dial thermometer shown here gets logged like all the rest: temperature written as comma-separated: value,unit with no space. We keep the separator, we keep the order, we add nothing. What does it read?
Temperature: 98,°F
